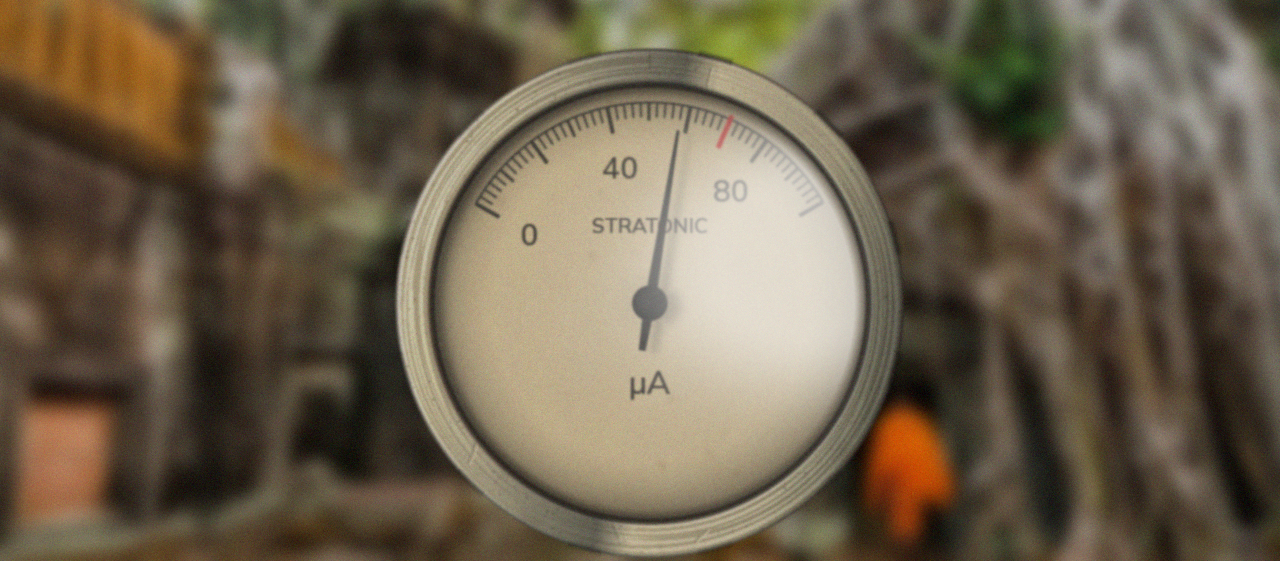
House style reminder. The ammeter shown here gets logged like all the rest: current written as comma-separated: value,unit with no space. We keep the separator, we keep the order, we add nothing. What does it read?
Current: 58,µA
